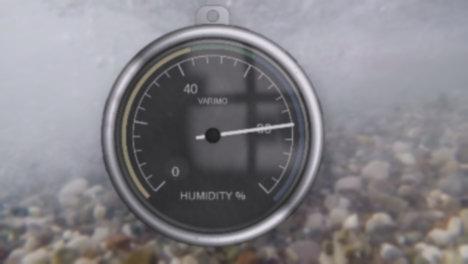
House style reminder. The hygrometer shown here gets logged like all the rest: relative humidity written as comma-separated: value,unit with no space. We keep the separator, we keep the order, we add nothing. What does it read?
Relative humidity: 80,%
